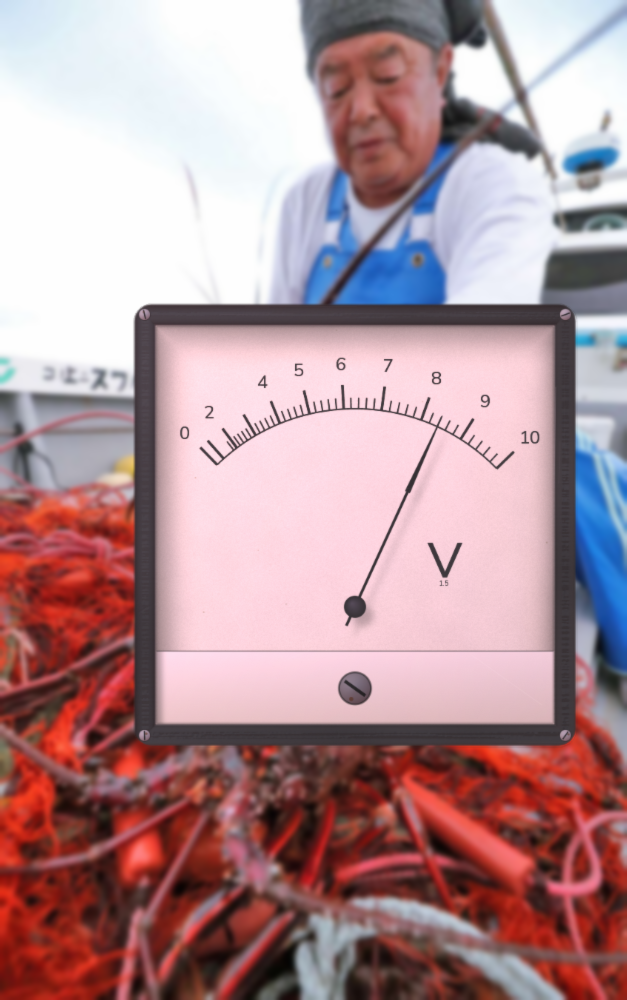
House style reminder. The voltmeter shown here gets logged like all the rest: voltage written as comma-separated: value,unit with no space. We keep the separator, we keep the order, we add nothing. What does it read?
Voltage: 8.4,V
